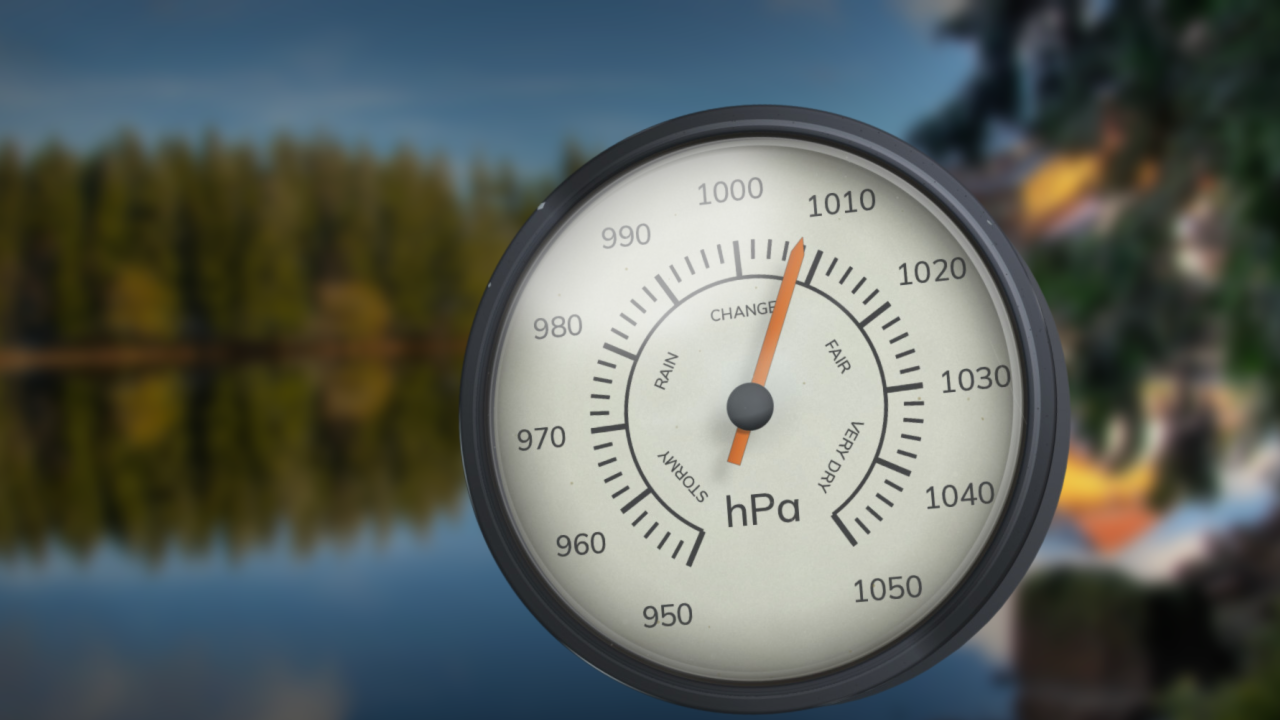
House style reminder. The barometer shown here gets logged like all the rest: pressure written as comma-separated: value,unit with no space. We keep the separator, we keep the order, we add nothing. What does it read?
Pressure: 1008,hPa
